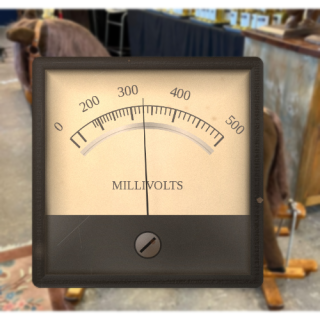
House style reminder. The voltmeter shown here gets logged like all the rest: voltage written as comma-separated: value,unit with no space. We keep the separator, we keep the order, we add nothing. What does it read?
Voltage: 330,mV
